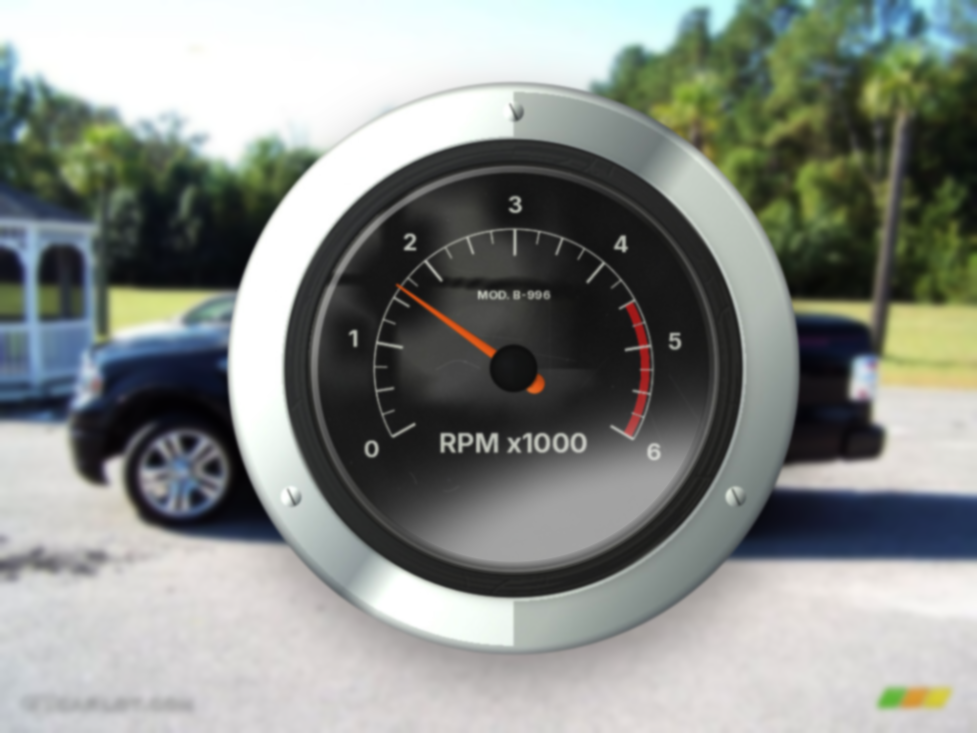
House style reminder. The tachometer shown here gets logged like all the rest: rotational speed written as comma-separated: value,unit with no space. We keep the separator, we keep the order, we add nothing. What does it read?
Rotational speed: 1625,rpm
